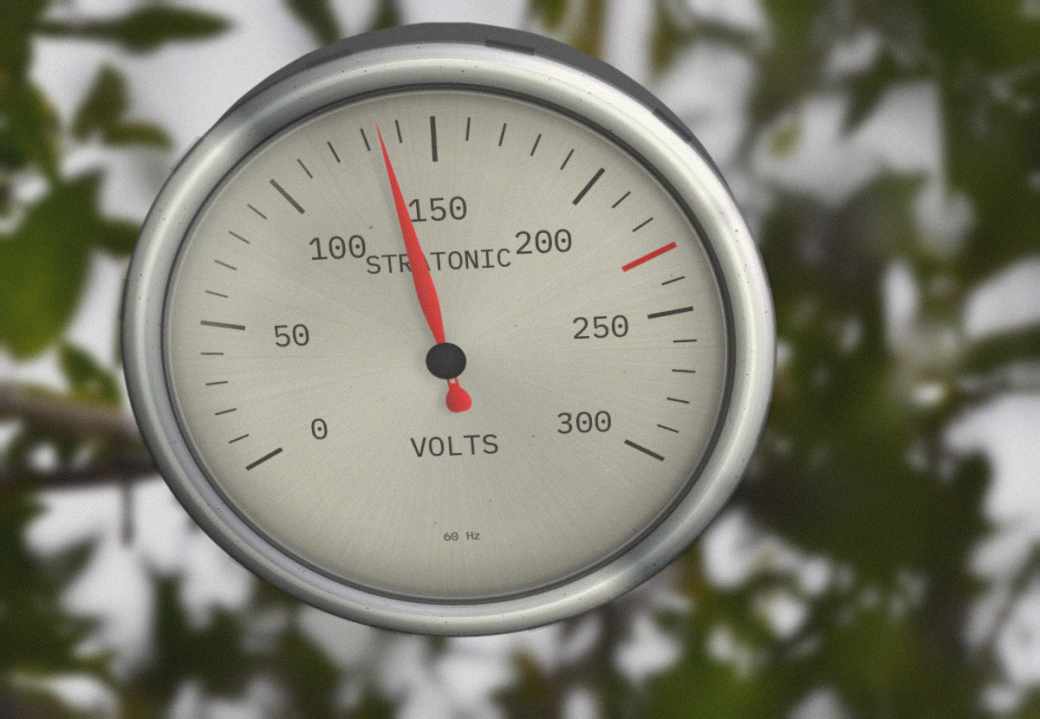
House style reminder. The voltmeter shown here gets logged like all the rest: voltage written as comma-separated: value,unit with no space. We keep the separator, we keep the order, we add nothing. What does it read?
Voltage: 135,V
